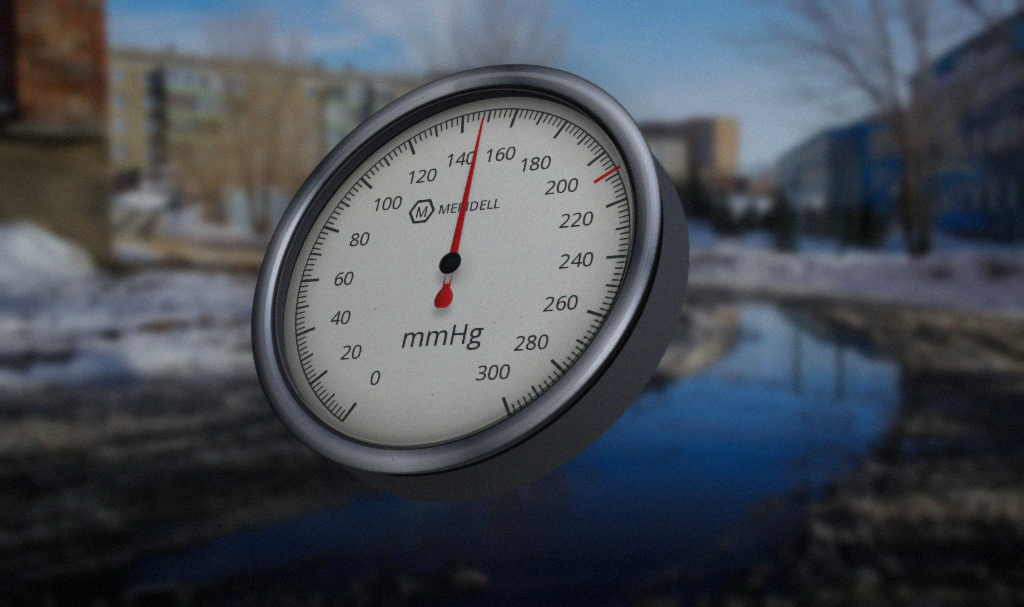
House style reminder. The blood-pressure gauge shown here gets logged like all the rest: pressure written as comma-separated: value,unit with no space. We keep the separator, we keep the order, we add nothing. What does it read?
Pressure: 150,mmHg
